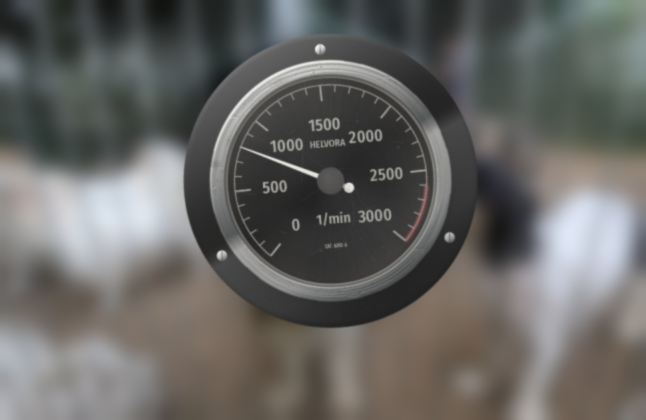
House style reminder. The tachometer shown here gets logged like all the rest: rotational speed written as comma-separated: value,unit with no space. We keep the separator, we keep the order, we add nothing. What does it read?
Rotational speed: 800,rpm
